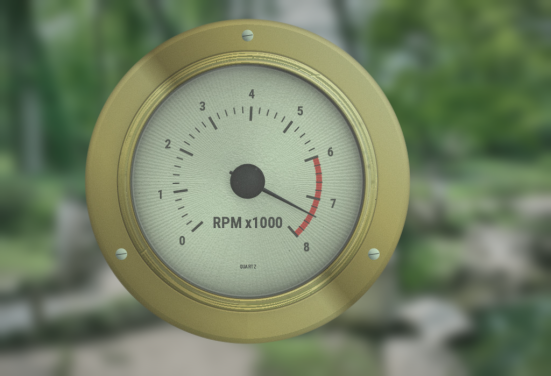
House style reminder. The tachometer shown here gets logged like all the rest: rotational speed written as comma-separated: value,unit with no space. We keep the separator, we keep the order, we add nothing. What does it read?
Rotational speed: 7400,rpm
